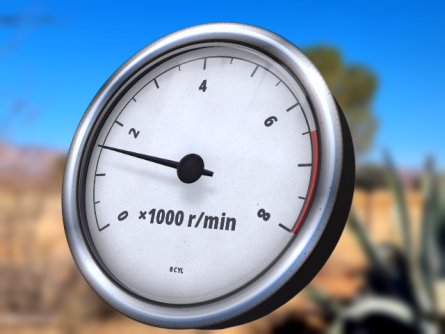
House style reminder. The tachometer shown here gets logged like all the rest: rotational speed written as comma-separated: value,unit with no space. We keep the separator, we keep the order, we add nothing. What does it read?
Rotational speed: 1500,rpm
